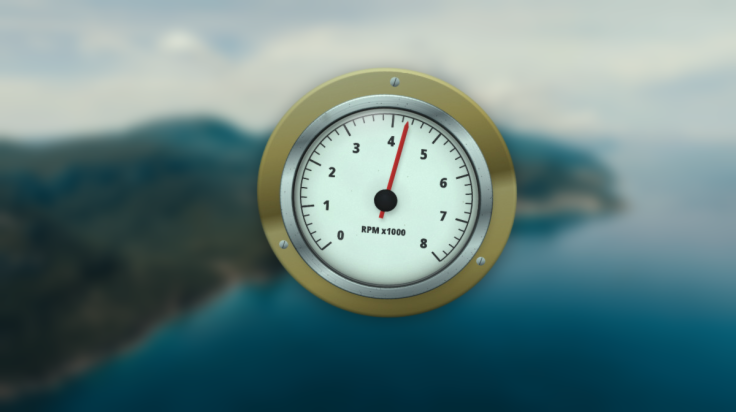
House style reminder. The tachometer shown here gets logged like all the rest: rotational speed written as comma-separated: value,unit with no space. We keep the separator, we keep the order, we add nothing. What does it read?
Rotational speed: 4300,rpm
